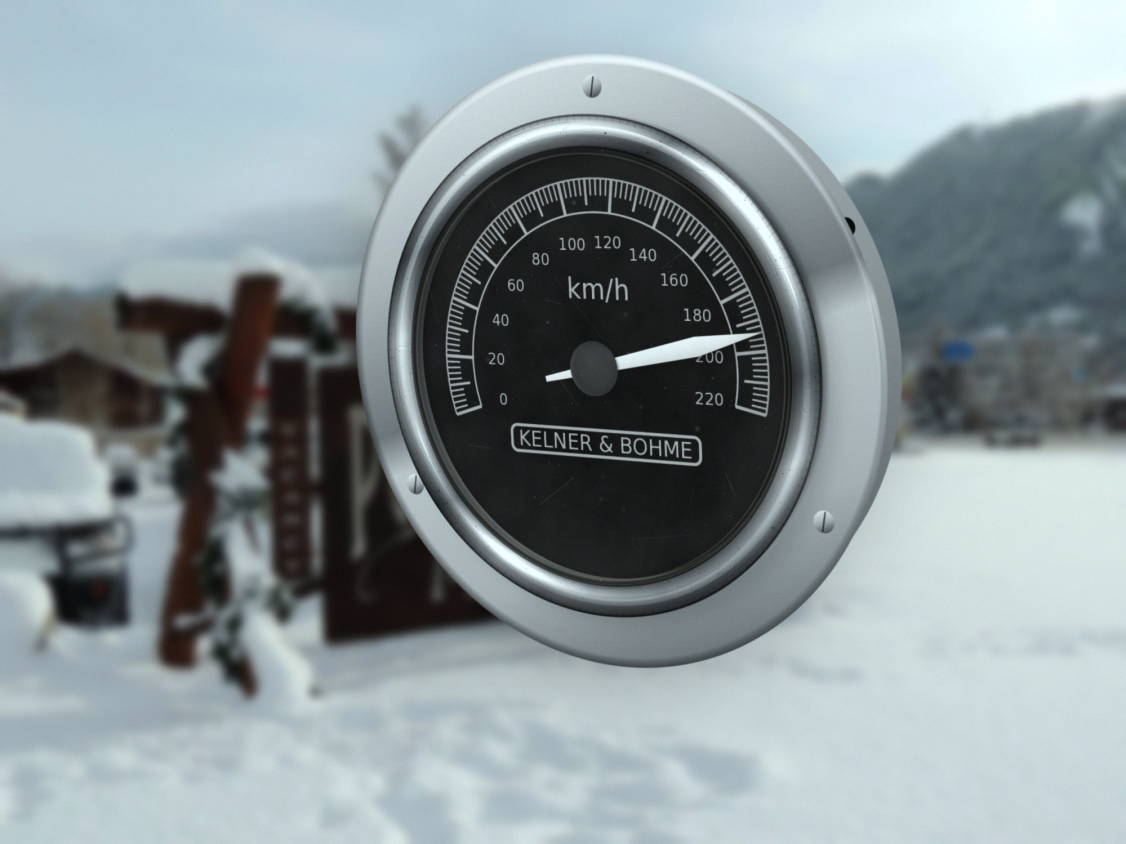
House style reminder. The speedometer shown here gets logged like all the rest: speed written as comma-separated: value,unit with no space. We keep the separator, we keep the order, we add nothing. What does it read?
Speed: 194,km/h
